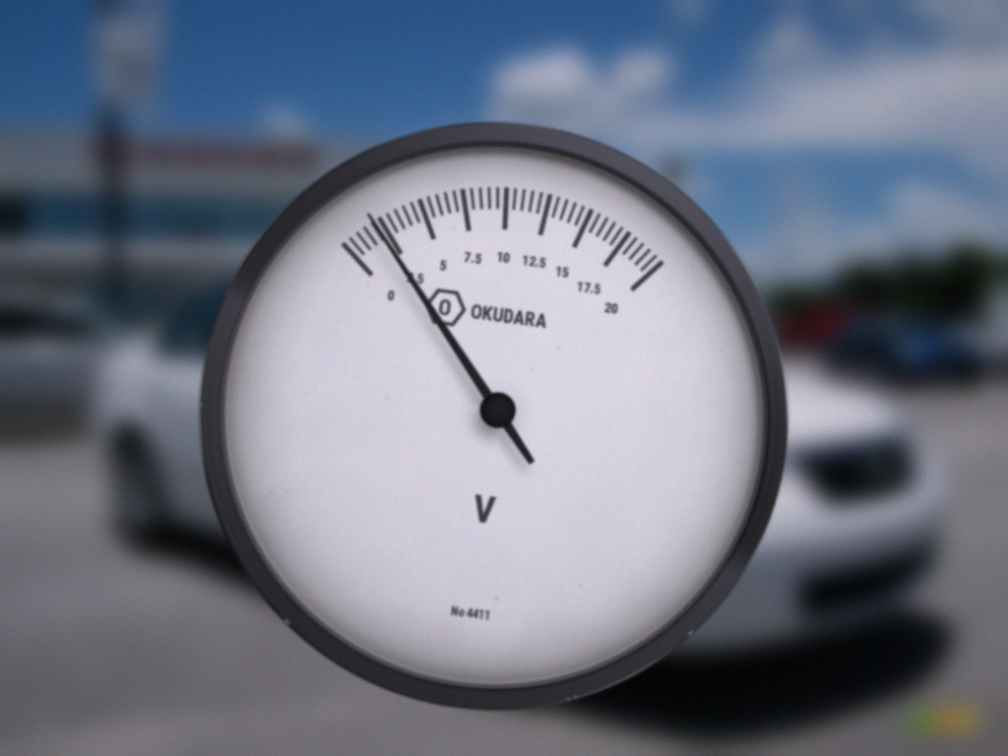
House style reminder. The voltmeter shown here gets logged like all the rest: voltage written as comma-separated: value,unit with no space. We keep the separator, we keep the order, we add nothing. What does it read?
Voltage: 2,V
